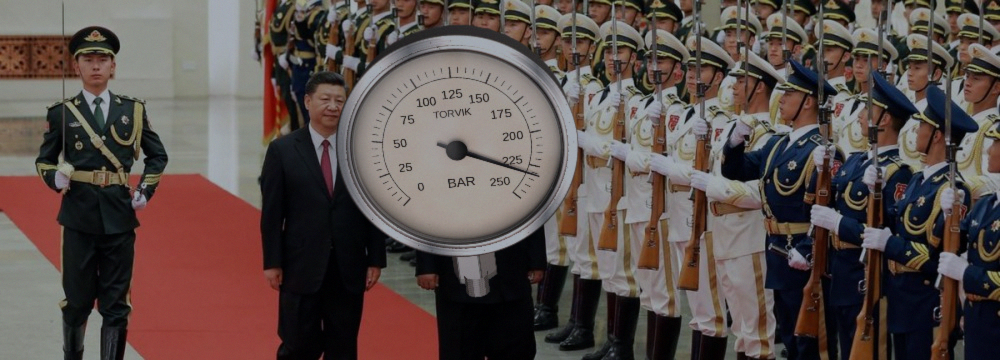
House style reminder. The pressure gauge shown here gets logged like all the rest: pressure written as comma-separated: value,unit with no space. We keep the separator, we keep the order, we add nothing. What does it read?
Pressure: 230,bar
